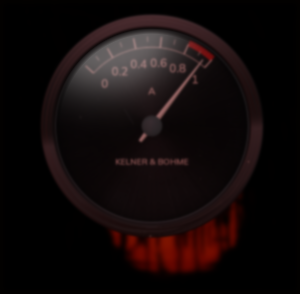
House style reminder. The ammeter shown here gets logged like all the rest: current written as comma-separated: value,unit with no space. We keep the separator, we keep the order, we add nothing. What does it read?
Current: 0.95,A
